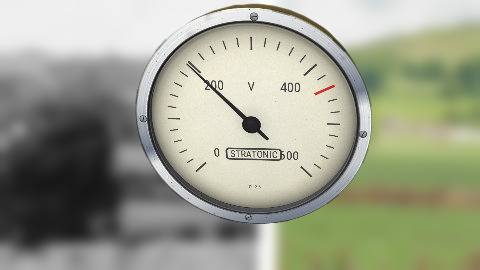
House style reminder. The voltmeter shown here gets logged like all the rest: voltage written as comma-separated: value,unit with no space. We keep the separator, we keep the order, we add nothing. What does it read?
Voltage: 200,V
